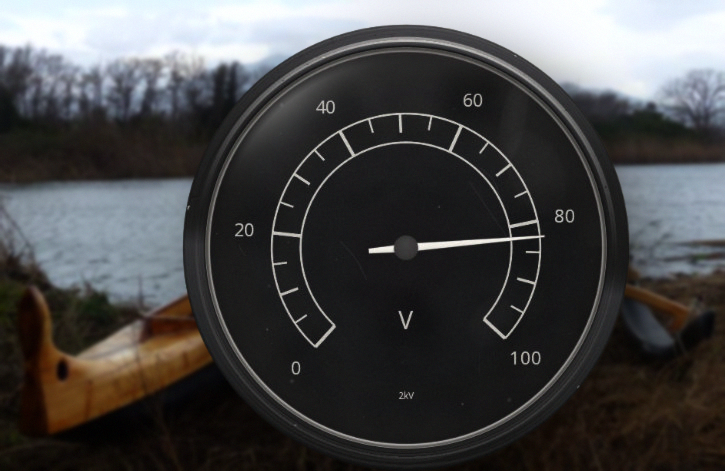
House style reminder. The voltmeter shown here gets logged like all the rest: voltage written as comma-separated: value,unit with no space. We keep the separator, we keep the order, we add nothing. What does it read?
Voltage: 82.5,V
